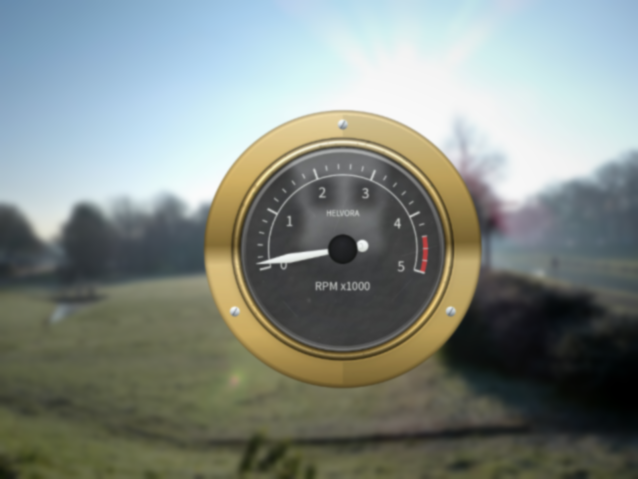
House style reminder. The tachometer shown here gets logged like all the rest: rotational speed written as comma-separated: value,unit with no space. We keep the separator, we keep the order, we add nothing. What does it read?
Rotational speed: 100,rpm
